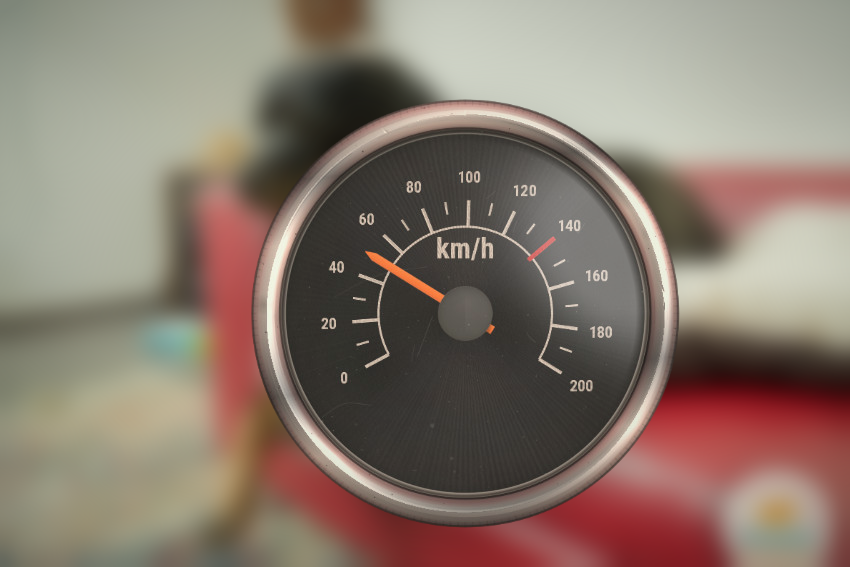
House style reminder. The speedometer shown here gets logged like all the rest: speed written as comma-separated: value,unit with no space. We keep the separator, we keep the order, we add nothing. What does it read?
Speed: 50,km/h
